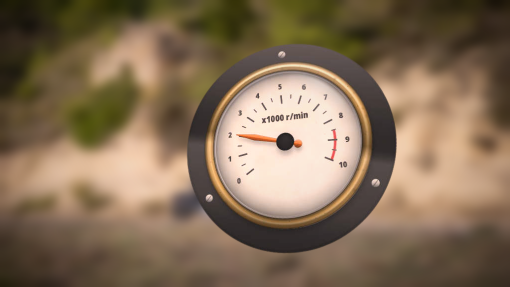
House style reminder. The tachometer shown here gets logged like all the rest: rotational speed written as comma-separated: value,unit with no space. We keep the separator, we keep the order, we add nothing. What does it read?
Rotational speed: 2000,rpm
